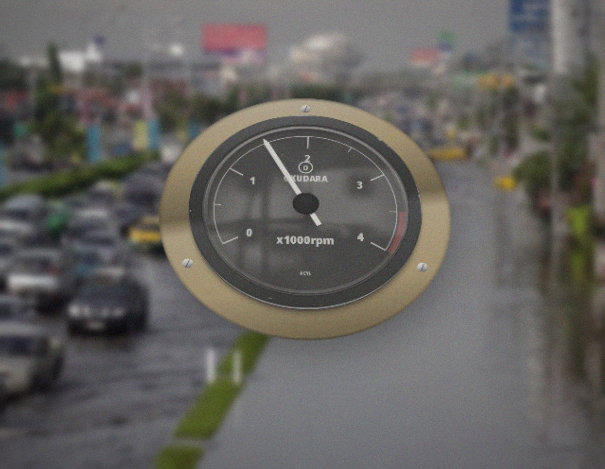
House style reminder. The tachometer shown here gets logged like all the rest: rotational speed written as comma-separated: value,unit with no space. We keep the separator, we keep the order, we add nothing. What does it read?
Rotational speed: 1500,rpm
